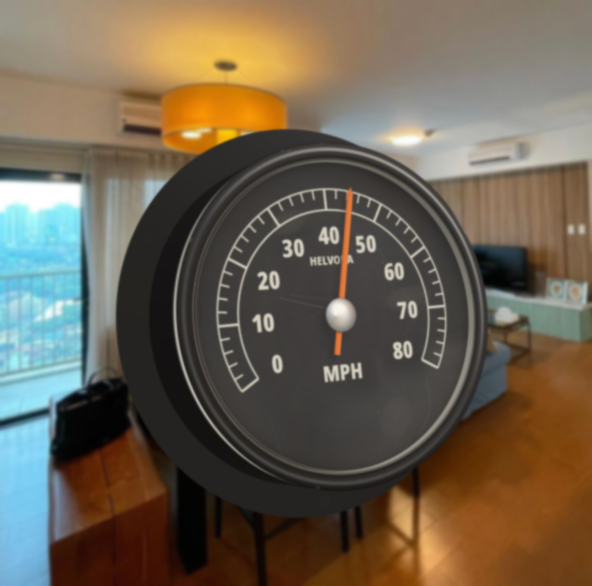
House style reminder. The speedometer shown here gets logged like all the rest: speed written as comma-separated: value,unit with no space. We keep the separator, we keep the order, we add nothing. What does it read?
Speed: 44,mph
